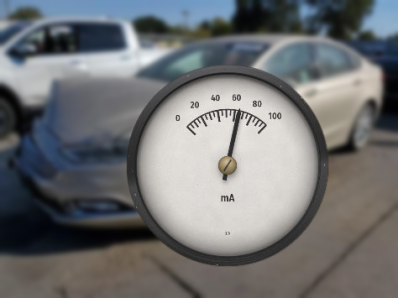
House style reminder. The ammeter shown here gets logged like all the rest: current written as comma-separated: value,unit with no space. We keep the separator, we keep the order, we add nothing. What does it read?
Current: 65,mA
